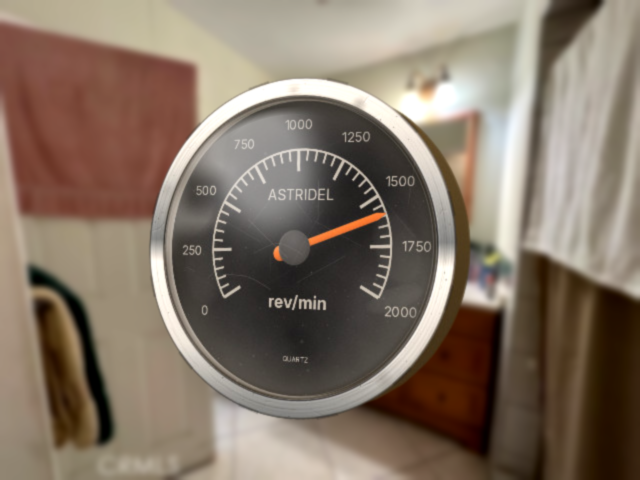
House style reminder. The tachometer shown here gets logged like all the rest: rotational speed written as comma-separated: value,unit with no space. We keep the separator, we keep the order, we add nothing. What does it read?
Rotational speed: 1600,rpm
